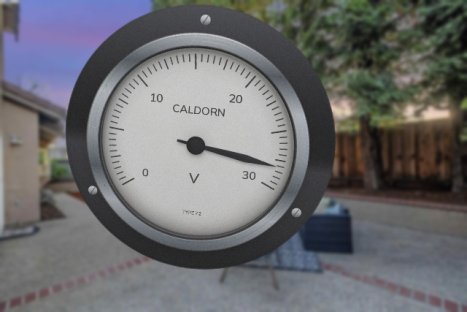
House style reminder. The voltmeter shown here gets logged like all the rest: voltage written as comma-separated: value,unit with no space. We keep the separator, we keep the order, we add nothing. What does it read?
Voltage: 28,V
